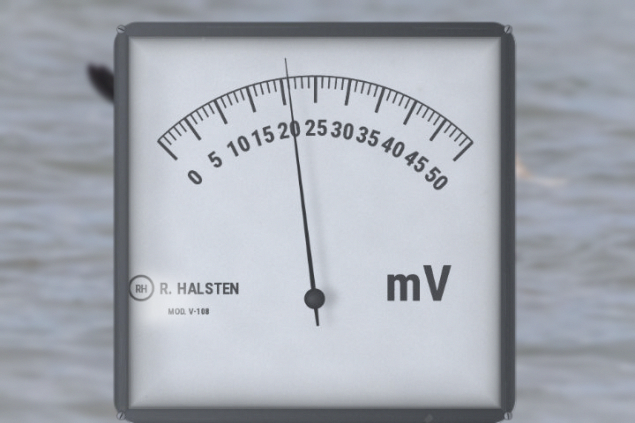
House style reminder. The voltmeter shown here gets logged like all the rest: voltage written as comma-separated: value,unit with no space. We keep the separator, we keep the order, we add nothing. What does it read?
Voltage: 21,mV
